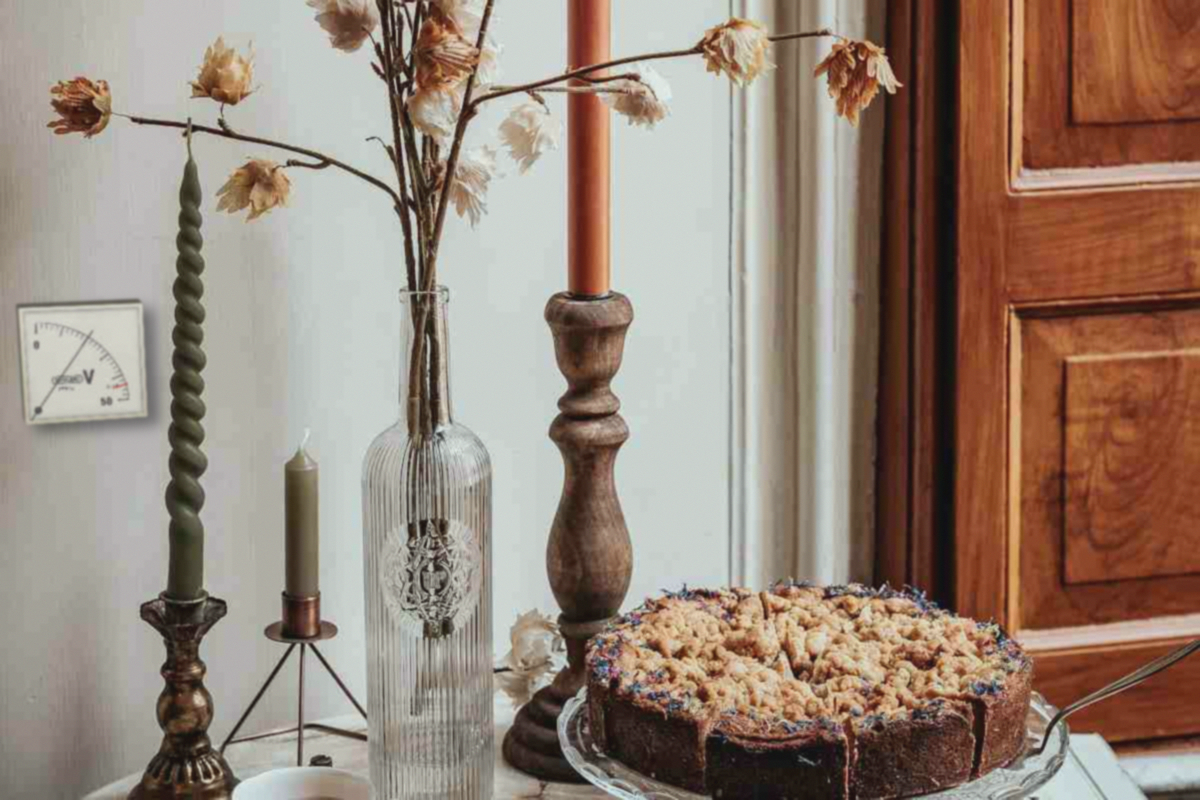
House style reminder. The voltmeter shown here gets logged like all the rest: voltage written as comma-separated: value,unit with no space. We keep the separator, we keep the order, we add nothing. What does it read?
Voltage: 20,V
